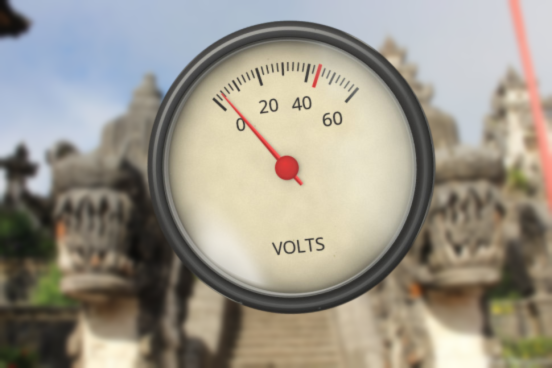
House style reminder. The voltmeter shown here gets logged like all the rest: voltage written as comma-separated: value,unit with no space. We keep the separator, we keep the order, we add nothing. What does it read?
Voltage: 4,V
